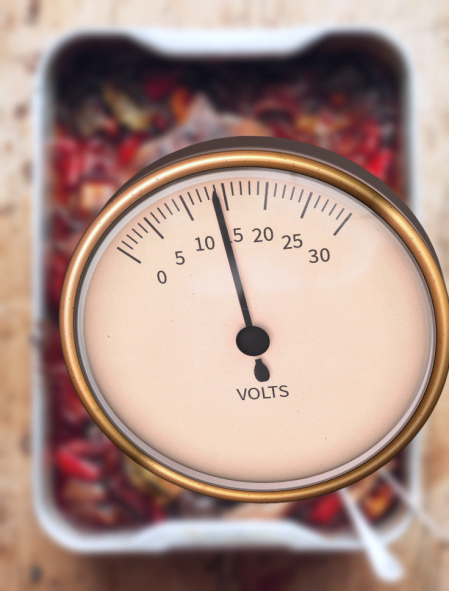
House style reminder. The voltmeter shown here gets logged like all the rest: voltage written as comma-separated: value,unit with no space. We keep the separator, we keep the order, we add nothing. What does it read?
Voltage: 14,V
